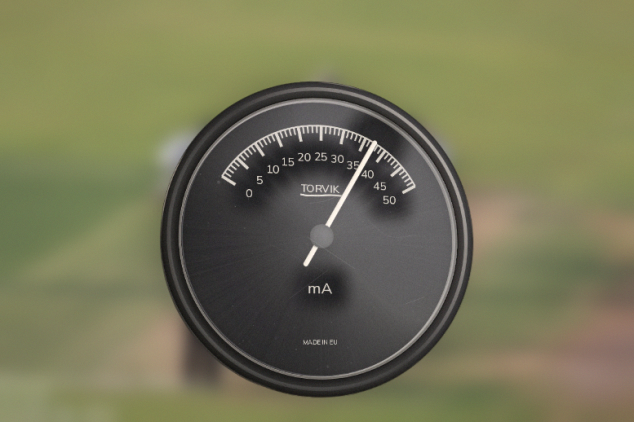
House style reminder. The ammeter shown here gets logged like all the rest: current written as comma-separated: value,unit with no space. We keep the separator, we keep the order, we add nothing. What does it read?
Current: 37,mA
